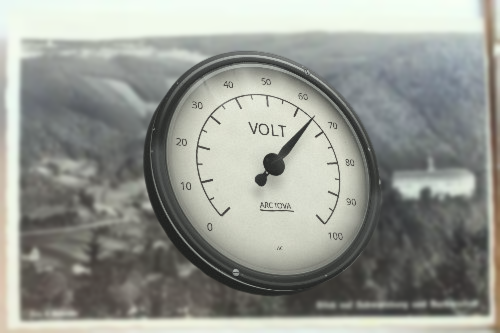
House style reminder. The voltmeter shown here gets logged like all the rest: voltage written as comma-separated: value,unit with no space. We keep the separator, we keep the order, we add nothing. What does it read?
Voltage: 65,V
